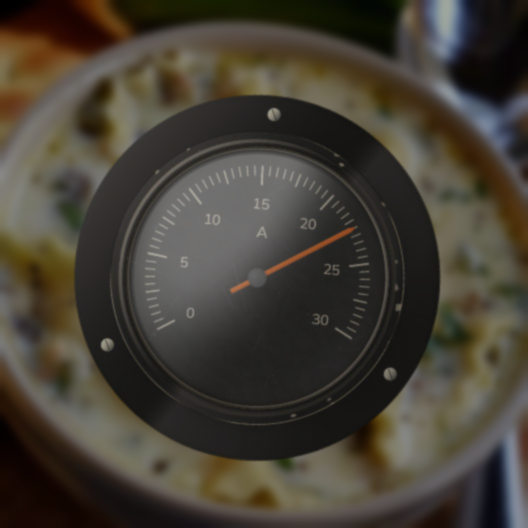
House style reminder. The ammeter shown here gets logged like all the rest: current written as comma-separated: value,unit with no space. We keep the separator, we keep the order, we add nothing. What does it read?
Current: 22.5,A
